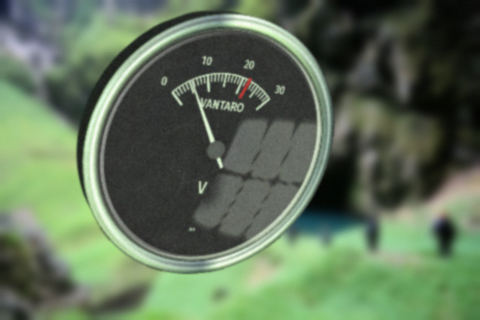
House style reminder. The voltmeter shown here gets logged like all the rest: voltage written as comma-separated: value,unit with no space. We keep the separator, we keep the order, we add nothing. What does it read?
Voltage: 5,V
